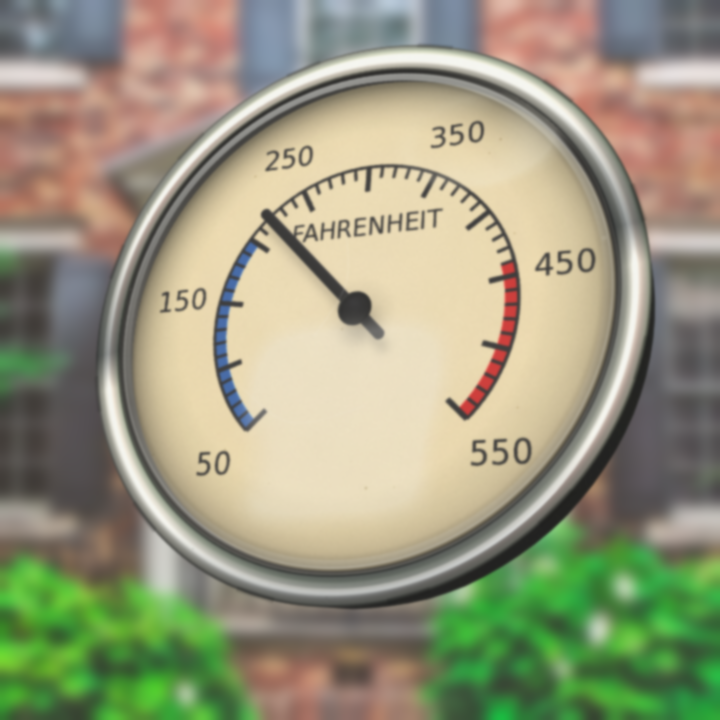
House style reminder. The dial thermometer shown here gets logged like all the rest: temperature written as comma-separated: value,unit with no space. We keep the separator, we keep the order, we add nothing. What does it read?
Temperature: 220,°F
